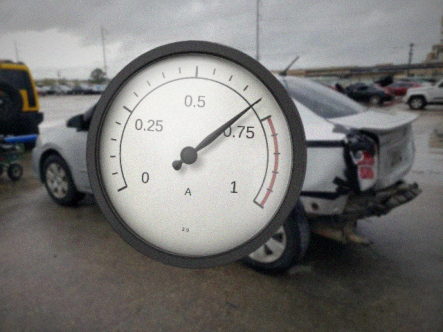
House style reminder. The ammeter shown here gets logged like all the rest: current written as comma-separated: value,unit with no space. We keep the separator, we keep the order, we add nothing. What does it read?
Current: 0.7,A
